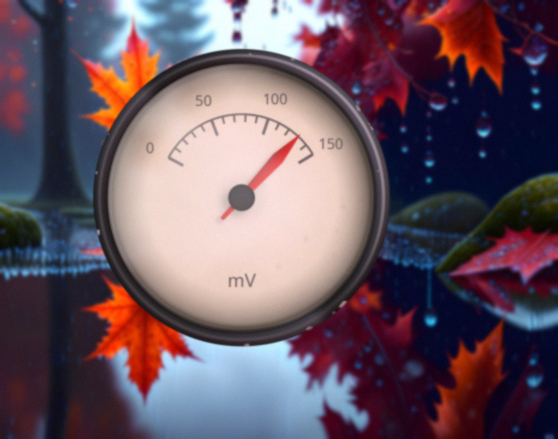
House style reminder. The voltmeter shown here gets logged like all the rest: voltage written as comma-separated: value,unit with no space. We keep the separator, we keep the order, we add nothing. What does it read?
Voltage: 130,mV
